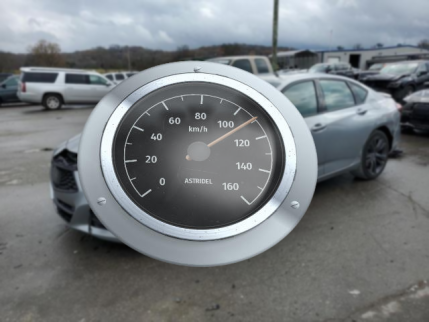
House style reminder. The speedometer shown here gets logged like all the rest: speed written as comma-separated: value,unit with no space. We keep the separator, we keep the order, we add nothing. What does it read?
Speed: 110,km/h
